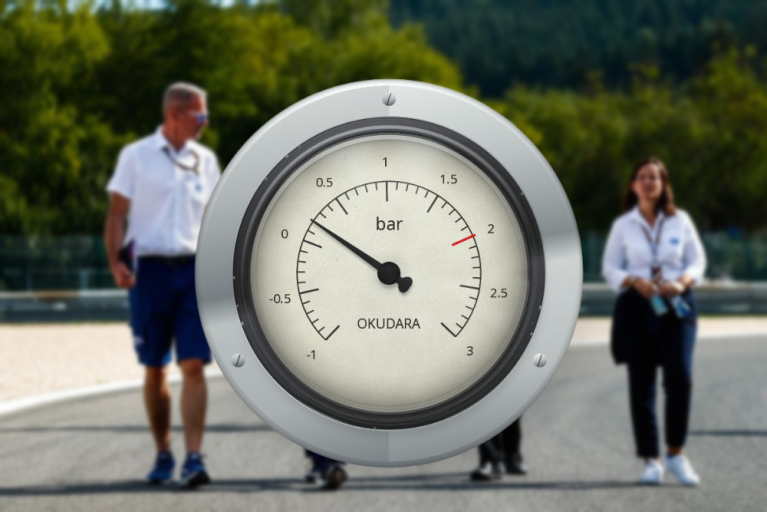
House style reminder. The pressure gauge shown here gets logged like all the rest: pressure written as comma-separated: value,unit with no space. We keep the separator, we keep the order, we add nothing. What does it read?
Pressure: 0.2,bar
